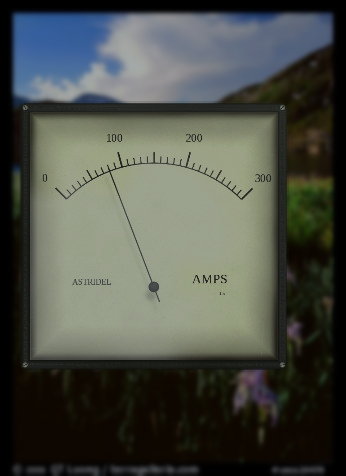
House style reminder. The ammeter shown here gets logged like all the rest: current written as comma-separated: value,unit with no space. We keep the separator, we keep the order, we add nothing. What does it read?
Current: 80,A
